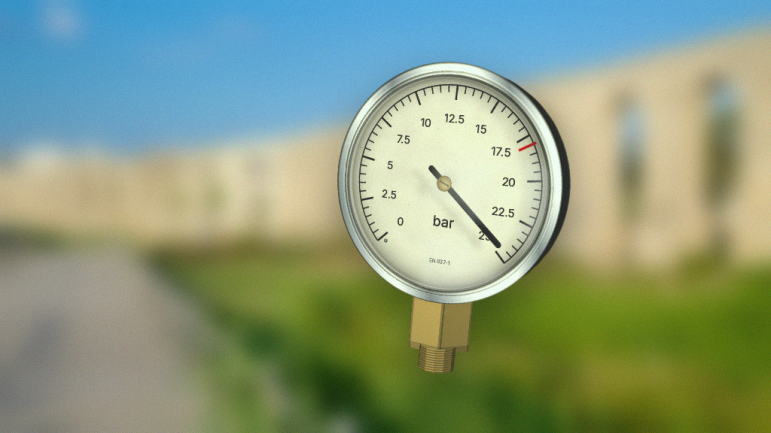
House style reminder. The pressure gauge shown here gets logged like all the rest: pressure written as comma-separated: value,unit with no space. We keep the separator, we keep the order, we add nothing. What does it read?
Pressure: 24.5,bar
